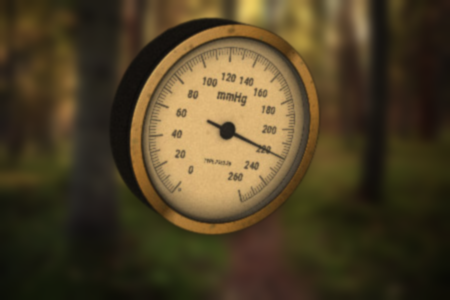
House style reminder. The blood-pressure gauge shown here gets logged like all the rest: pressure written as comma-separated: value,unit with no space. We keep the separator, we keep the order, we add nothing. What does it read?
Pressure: 220,mmHg
